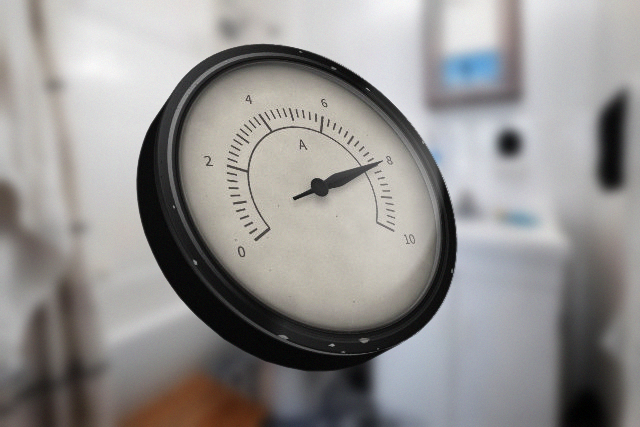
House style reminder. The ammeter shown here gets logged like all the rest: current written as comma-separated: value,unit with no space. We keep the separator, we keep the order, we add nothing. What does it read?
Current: 8,A
